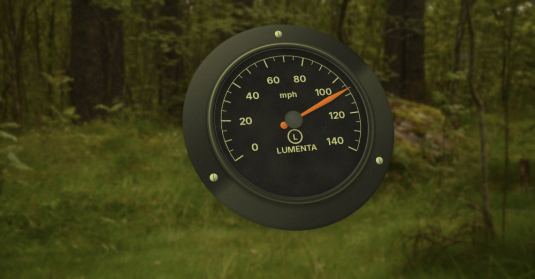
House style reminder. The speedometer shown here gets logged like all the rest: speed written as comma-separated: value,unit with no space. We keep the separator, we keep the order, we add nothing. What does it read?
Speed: 107.5,mph
